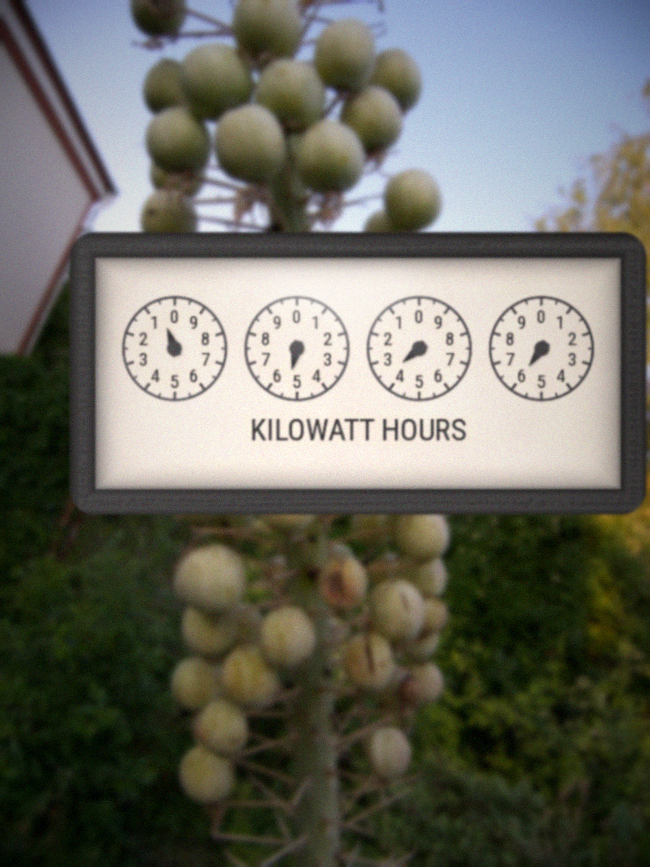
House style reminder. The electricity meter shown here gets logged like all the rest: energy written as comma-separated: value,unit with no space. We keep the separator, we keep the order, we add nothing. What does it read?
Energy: 536,kWh
